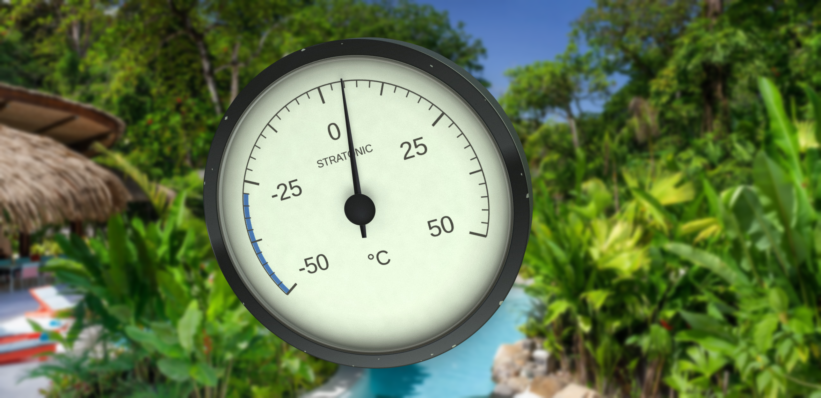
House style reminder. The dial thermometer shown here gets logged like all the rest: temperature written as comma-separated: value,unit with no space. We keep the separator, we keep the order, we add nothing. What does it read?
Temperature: 5,°C
